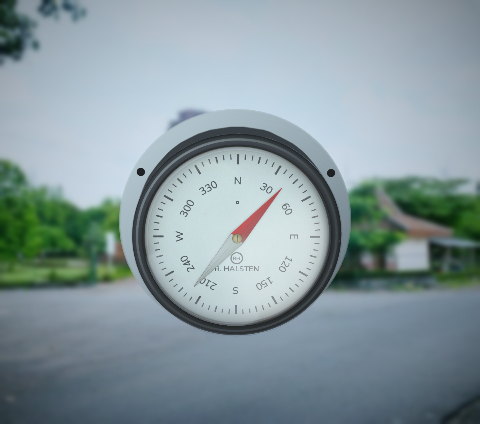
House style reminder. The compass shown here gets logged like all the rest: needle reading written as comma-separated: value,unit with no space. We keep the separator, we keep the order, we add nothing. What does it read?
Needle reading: 40,°
